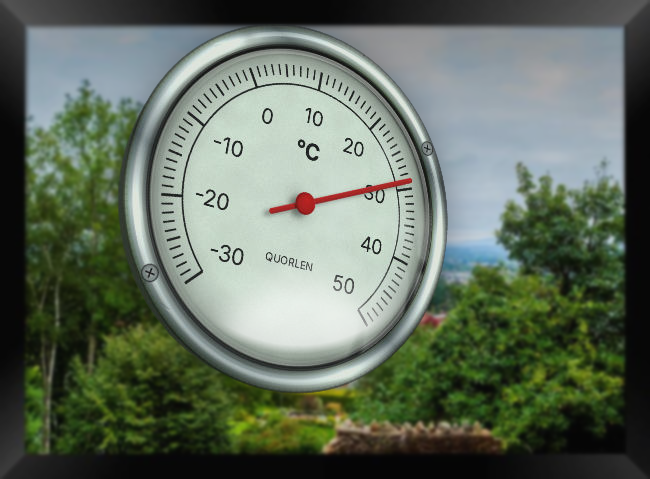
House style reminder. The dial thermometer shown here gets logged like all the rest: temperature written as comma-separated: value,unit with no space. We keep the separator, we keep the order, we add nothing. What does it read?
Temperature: 29,°C
